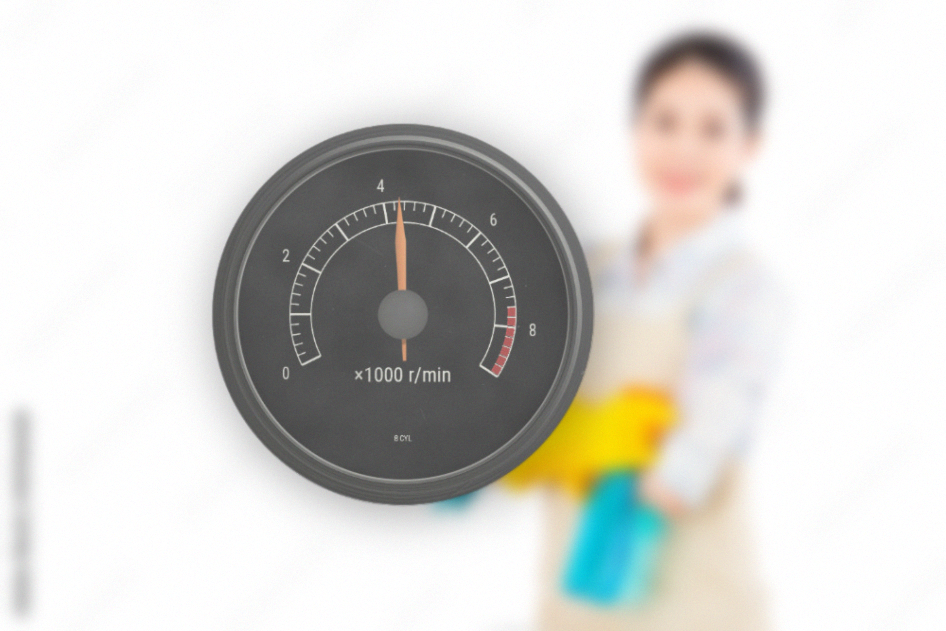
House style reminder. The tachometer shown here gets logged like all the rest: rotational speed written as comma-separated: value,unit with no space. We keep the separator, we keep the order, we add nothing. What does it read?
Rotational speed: 4300,rpm
